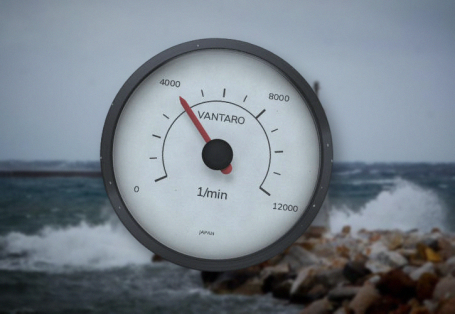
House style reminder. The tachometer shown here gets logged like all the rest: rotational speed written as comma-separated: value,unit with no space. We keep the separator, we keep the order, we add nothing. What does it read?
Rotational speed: 4000,rpm
